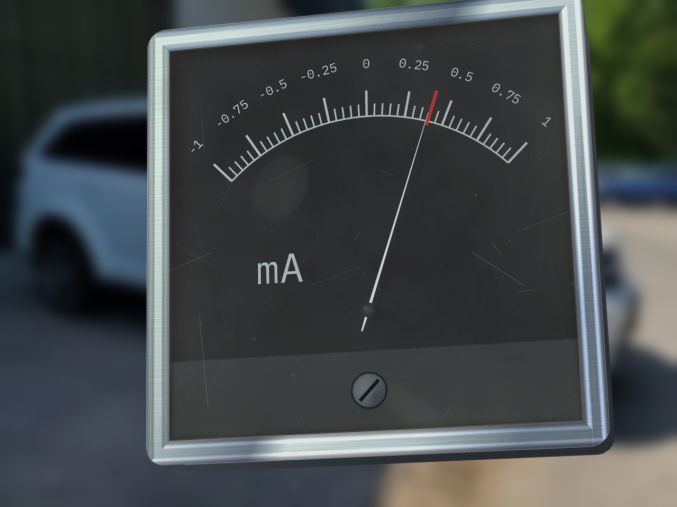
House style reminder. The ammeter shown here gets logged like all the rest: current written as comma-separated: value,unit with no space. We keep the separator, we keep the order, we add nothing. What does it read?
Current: 0.4,mA
